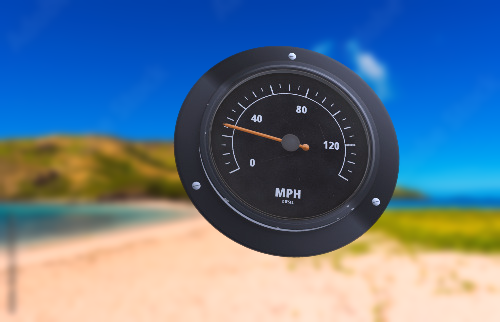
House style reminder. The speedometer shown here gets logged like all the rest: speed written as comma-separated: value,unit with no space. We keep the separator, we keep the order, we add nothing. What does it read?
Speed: 25,mph
